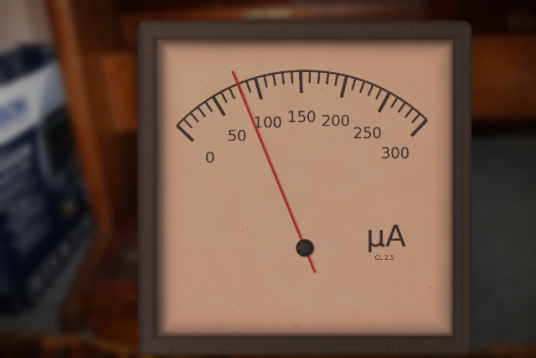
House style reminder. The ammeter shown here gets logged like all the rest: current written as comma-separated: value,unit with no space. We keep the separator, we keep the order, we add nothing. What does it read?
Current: 80,µA
